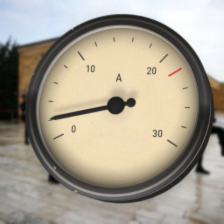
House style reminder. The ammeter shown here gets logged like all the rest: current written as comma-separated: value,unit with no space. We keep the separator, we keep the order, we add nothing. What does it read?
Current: 2,A
